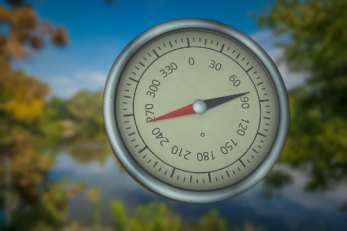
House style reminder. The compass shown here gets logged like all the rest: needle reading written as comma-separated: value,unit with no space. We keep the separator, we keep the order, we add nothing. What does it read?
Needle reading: 260,°
